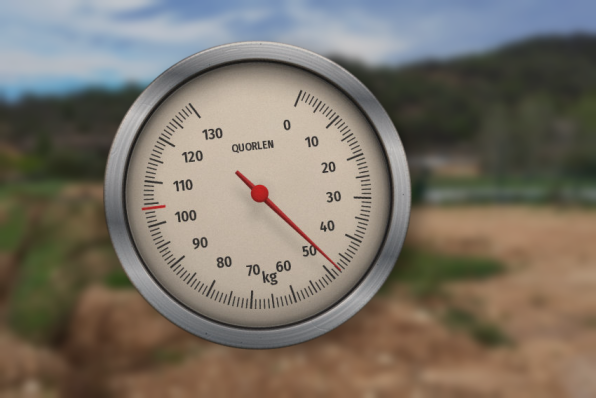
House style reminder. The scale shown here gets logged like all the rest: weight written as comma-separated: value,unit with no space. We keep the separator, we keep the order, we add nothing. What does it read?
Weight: 48,kg
